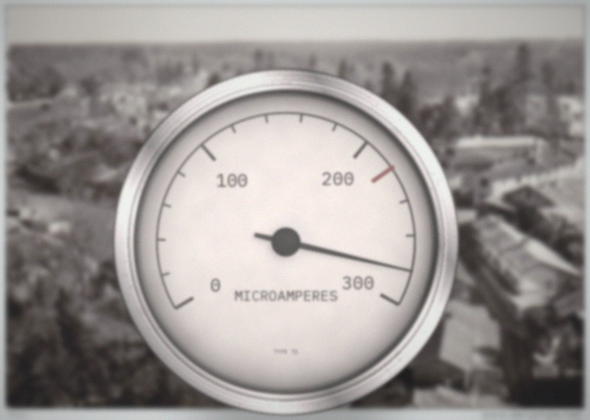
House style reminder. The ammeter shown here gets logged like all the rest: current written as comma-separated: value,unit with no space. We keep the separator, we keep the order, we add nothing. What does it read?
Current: 280,µA
